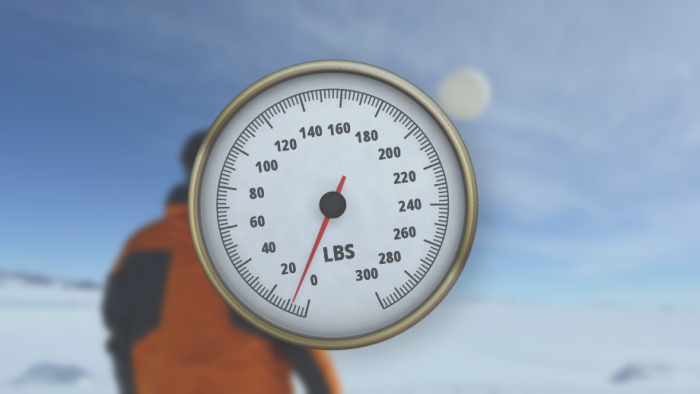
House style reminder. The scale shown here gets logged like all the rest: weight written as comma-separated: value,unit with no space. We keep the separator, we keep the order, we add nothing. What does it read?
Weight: 8,lb
